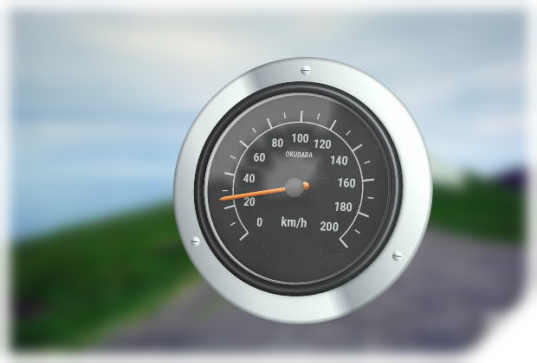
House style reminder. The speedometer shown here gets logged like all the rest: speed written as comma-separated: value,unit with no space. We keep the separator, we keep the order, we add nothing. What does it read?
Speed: 25,km/h
